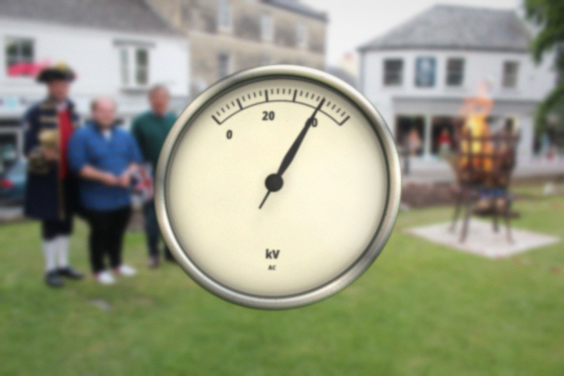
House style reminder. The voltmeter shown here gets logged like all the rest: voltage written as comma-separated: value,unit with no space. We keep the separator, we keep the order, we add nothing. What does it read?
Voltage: 40,kV
